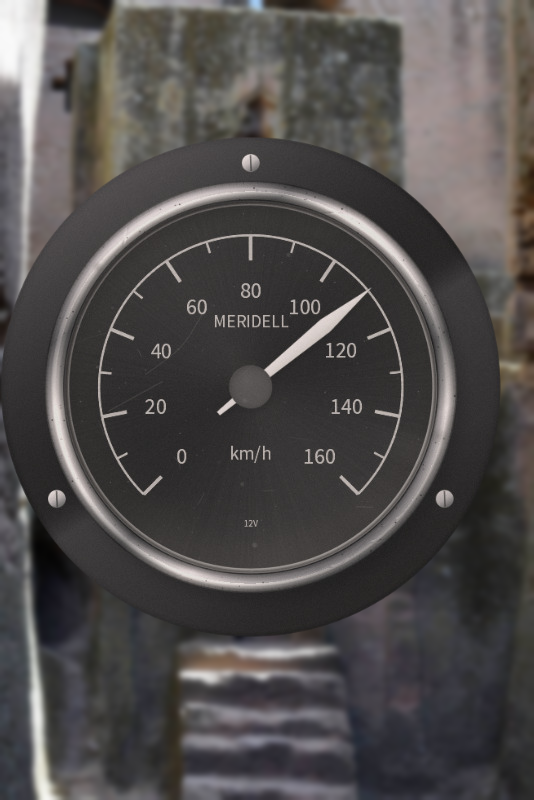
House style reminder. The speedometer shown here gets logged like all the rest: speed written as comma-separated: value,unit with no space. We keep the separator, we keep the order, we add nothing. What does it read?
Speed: 110,km/h
